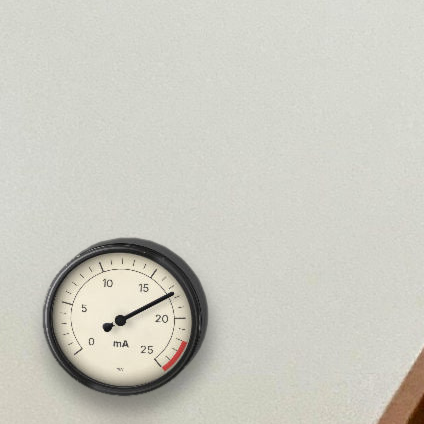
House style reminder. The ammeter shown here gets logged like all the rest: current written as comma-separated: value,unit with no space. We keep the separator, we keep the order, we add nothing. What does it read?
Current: 17.5,mA
